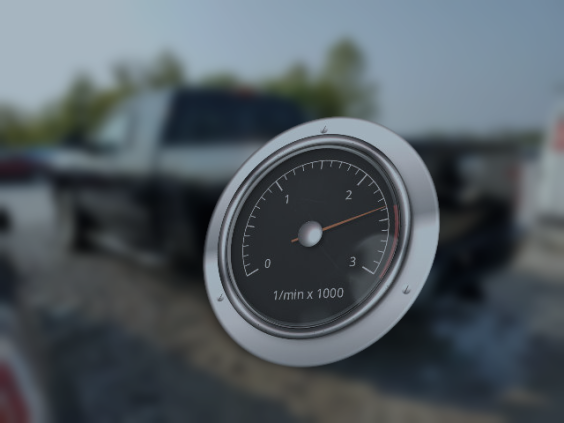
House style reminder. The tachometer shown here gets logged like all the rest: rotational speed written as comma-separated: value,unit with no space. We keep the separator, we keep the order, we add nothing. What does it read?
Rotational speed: 2400,rpm
